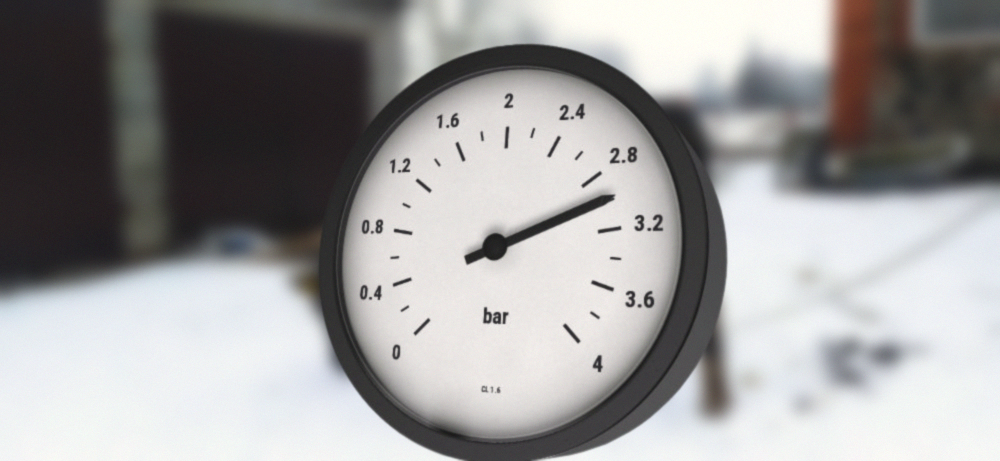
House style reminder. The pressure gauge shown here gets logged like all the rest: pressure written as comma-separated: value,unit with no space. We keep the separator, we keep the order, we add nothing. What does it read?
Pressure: 3,bar
